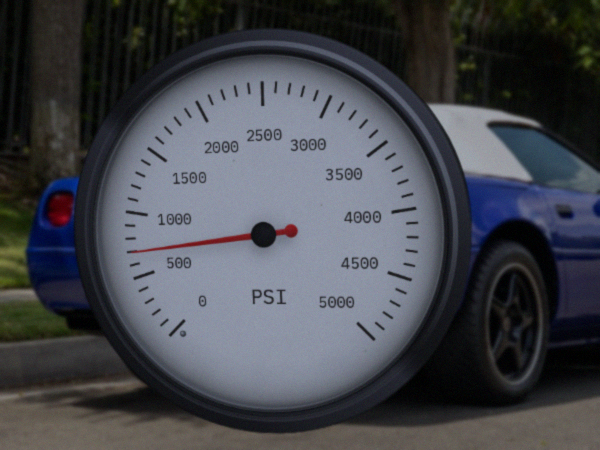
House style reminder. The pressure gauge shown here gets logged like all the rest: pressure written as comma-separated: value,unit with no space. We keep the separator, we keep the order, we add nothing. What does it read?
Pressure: 700,psi
